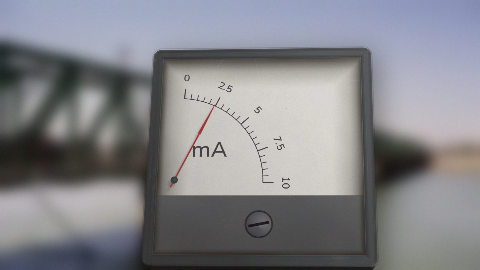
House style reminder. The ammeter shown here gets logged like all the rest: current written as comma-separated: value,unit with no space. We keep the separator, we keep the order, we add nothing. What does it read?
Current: 2.5,mA
